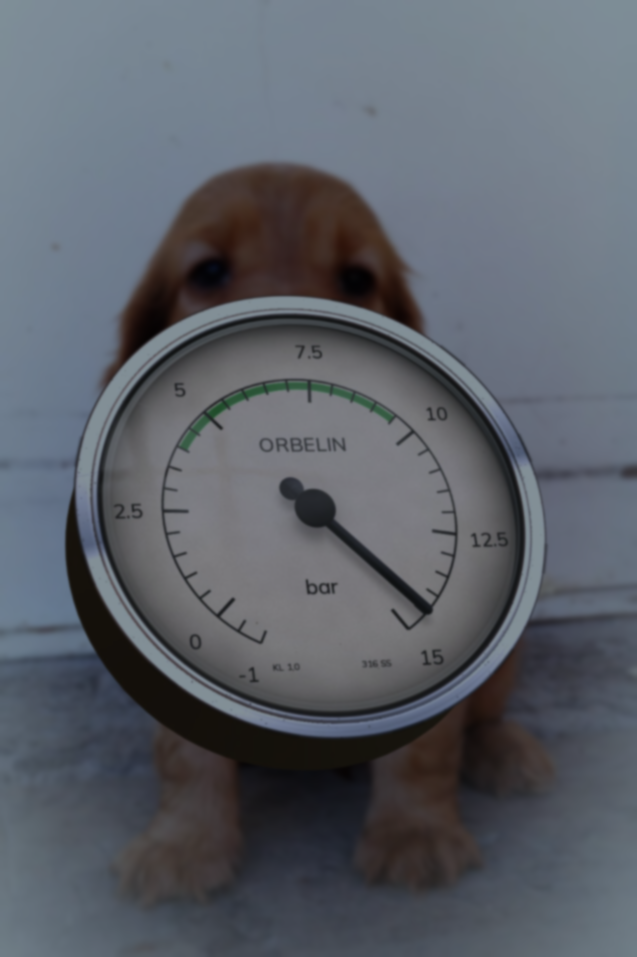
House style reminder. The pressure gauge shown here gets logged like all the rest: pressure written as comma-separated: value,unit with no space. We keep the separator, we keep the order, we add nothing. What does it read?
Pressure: 14.5,bar
